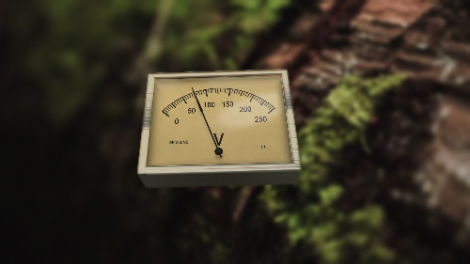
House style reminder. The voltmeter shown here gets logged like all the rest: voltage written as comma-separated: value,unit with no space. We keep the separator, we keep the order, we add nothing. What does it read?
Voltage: 75,V
